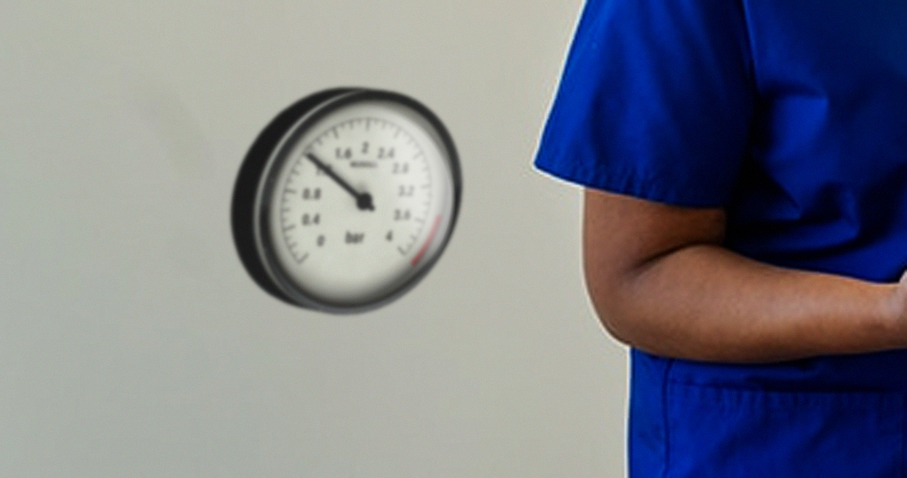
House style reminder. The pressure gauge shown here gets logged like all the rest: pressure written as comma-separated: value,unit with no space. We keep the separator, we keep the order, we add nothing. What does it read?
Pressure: 1.2,bar
